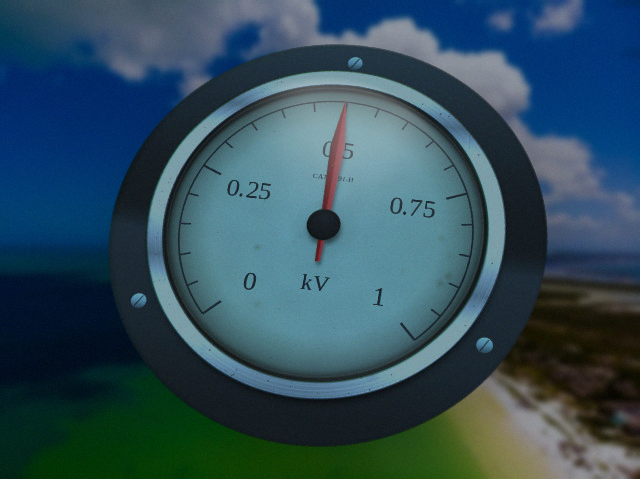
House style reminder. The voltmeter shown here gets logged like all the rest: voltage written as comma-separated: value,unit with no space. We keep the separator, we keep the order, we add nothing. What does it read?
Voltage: 0.5,kV
